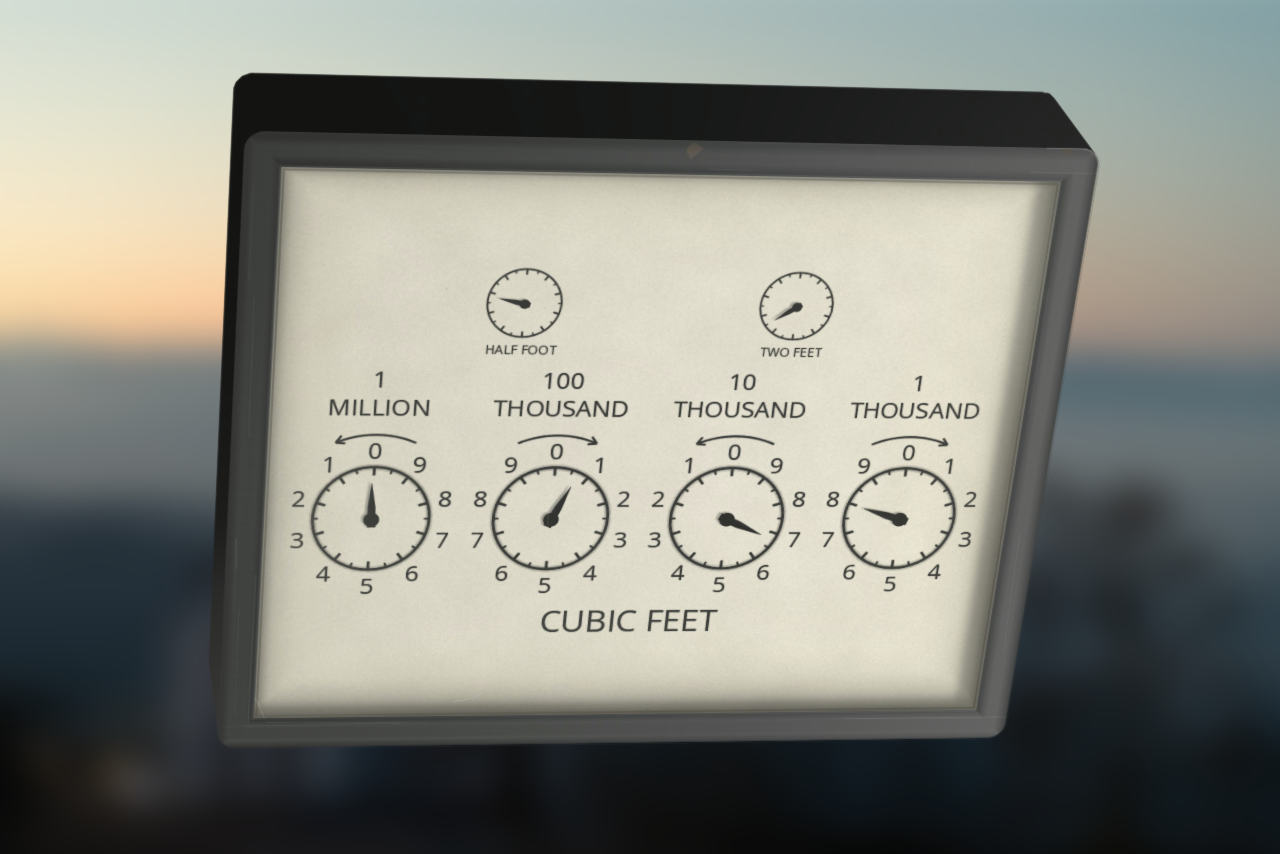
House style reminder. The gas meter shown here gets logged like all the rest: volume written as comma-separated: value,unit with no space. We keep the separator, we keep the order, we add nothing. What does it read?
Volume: 6800,ft³
